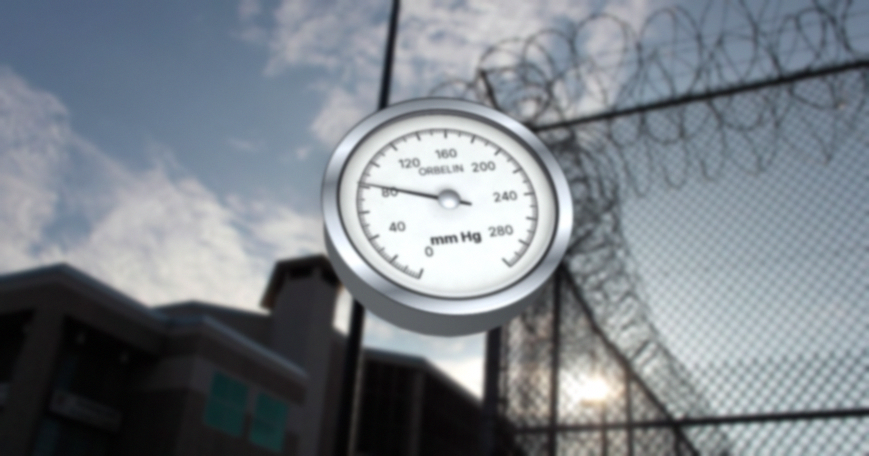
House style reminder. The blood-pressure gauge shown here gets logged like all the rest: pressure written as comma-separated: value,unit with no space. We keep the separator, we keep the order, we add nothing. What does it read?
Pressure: 80,mmHg
